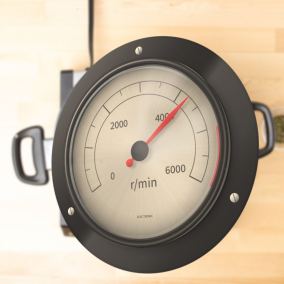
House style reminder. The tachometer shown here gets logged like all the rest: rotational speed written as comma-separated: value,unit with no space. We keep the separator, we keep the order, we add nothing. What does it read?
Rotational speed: 4250,rpm
